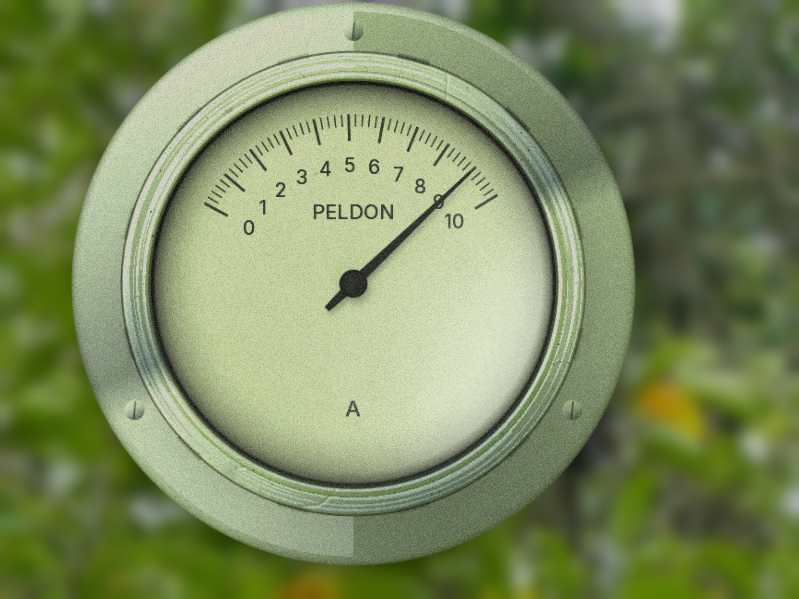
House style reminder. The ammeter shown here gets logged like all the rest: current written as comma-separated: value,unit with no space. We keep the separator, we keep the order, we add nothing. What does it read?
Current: 9,A
